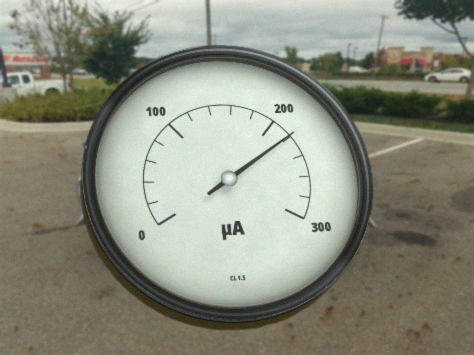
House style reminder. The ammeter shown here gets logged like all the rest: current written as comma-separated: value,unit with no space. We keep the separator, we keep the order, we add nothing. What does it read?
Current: 220,µA
